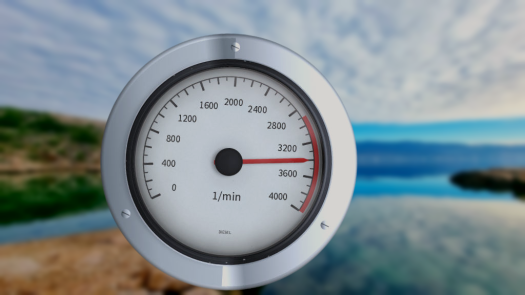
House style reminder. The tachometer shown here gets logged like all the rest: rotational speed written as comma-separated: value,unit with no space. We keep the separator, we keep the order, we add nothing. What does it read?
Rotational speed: 3400,rpm
